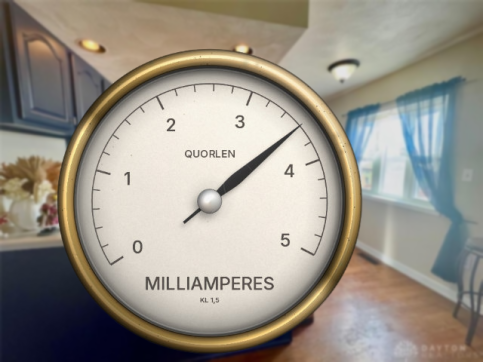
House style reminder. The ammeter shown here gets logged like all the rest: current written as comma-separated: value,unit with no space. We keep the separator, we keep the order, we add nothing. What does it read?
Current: 3.6,mA
